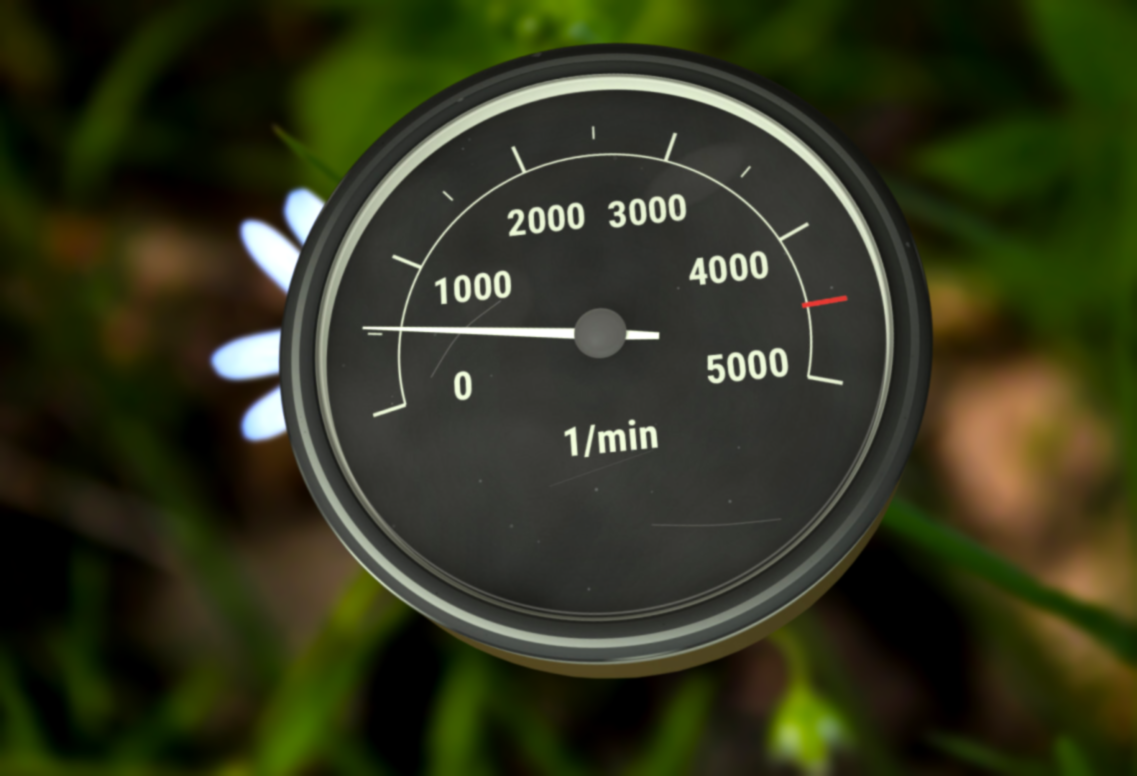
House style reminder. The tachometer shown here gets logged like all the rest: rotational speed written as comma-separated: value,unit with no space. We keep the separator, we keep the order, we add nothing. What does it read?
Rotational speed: 500,rpm
